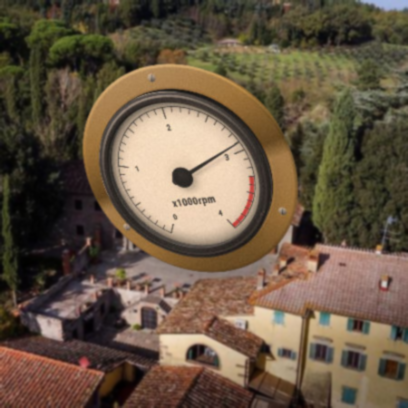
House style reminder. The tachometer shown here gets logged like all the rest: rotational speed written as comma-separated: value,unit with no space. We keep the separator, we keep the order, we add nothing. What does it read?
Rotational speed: 2900,rpm
